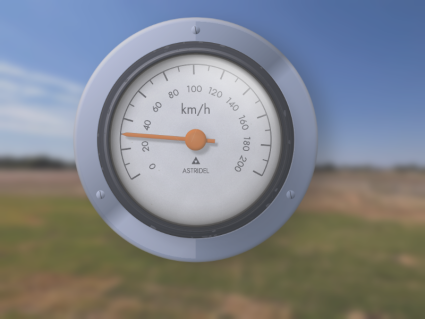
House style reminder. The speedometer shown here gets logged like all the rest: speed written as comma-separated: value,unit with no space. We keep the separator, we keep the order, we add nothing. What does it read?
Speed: 30,km/h
